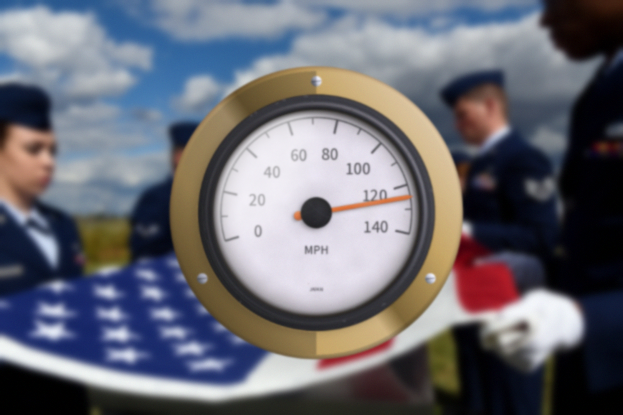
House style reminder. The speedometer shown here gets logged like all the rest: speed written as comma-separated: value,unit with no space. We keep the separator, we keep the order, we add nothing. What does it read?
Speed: 125,mph
